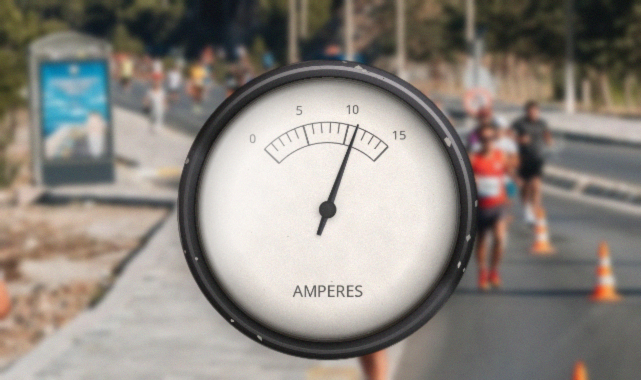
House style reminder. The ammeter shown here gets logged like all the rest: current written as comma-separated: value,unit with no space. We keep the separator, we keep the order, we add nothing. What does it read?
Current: 11,A
